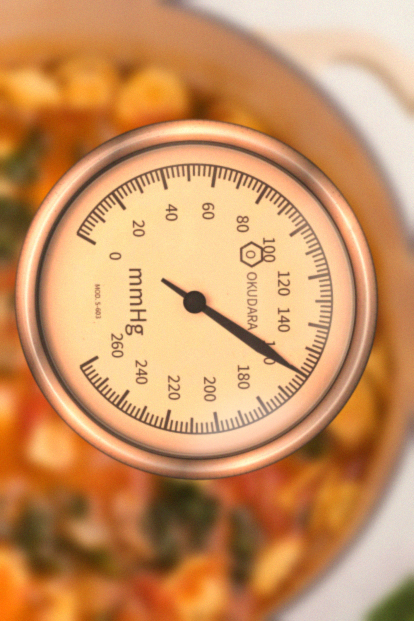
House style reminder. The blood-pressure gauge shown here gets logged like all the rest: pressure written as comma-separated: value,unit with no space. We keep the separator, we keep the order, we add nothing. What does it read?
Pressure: 160,mmHg
